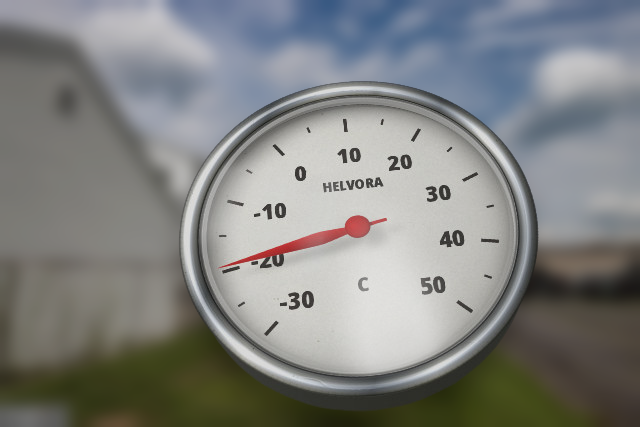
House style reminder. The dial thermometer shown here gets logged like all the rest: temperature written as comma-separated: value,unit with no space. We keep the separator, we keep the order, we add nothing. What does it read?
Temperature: -20,°C
